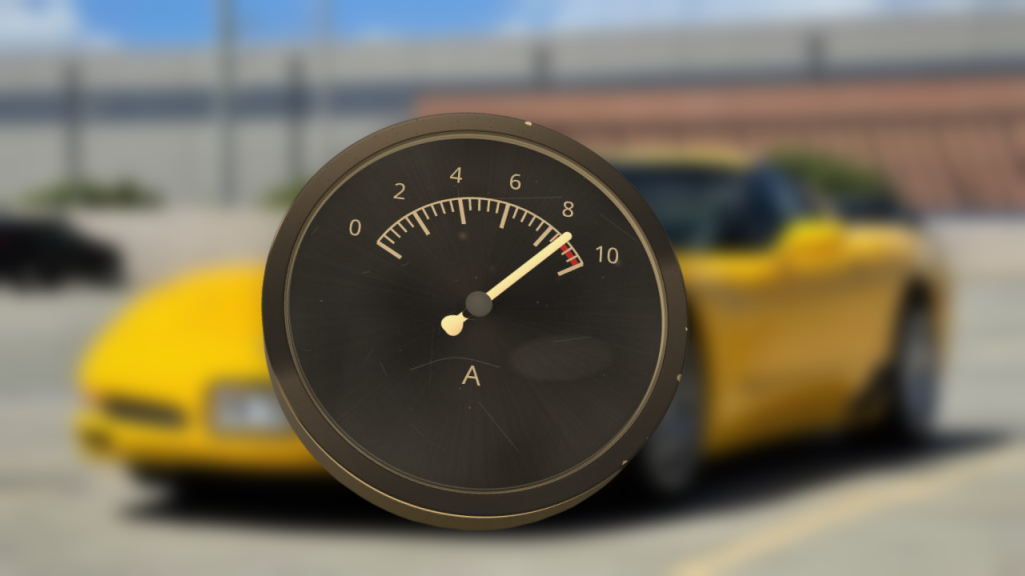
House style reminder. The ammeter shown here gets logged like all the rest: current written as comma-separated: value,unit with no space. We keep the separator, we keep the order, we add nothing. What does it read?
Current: 8.8,A
